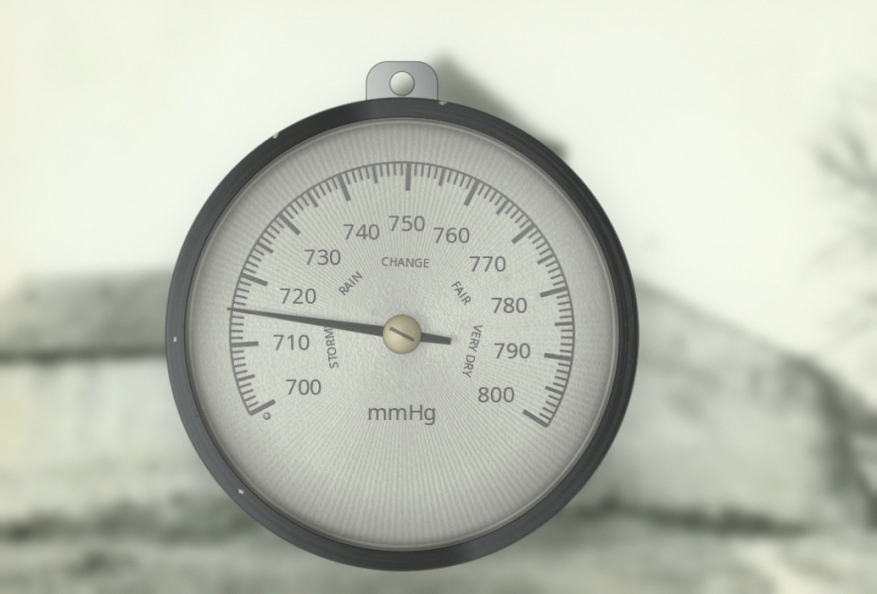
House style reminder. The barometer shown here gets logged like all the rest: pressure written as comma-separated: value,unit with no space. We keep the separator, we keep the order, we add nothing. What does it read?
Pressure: 715,mmHg
